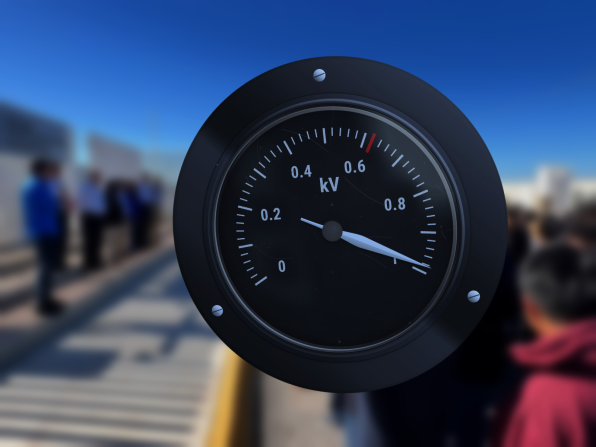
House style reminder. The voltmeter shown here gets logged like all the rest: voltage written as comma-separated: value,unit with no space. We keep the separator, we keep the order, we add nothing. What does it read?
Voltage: 0.98,kV
